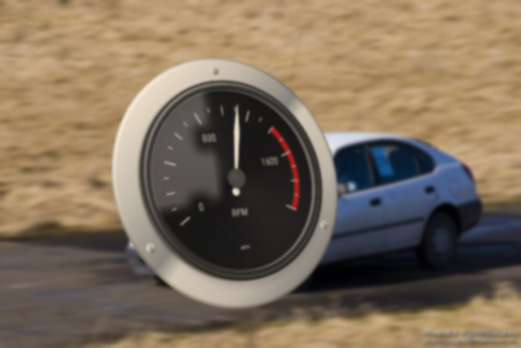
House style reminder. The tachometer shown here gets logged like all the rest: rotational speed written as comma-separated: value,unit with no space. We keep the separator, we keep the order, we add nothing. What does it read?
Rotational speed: 1100,rpm
